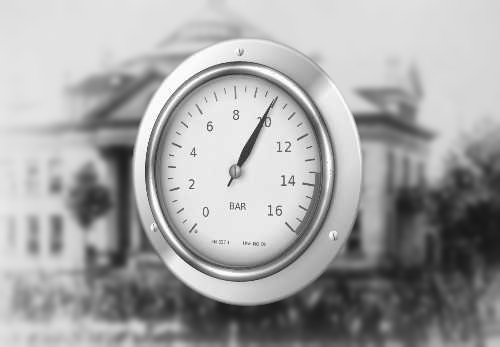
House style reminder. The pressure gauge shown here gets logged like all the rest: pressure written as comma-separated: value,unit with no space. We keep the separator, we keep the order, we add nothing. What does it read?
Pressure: 10,bar
